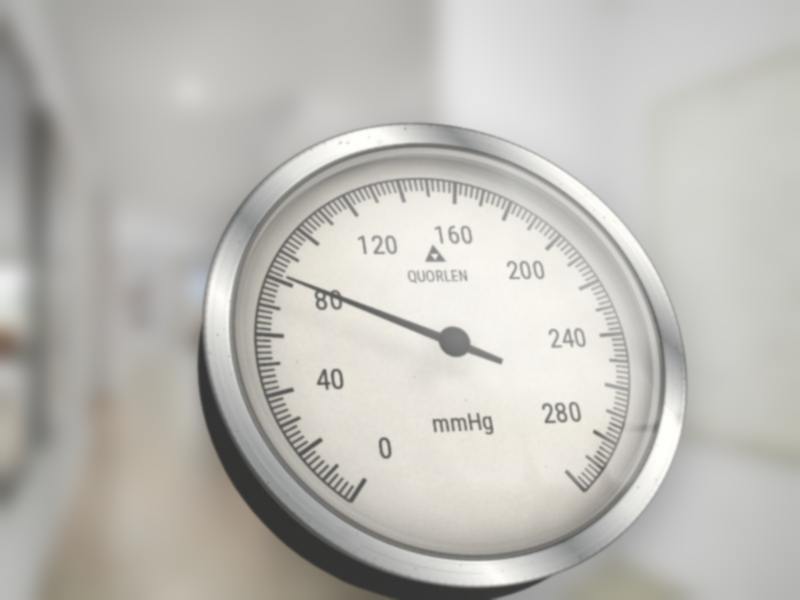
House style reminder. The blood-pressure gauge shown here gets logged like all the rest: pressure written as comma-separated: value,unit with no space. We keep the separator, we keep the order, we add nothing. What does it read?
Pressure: 80,mmHg
